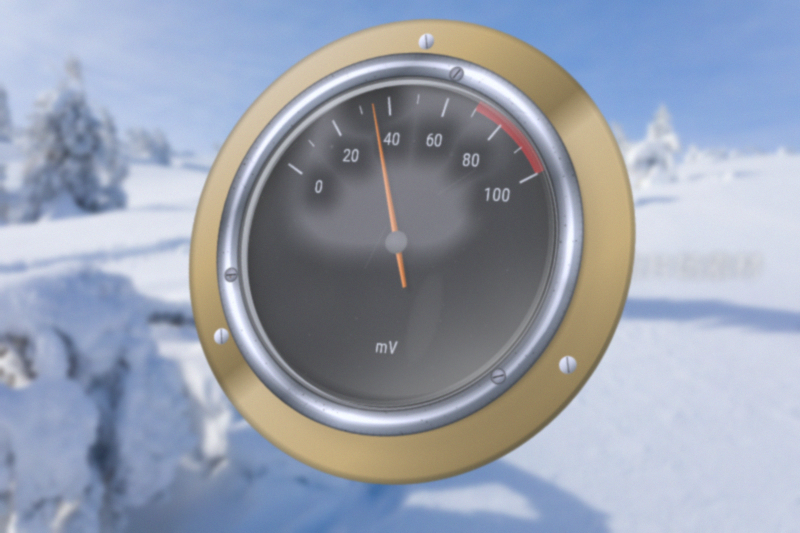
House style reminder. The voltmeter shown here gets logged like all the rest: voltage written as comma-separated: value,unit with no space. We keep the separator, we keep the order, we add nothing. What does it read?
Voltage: 35,mV
